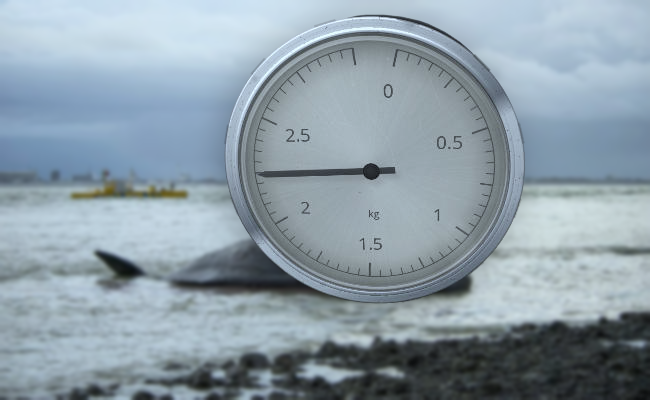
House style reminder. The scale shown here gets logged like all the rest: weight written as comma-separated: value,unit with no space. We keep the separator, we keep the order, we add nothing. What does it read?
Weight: 2.25,kg
